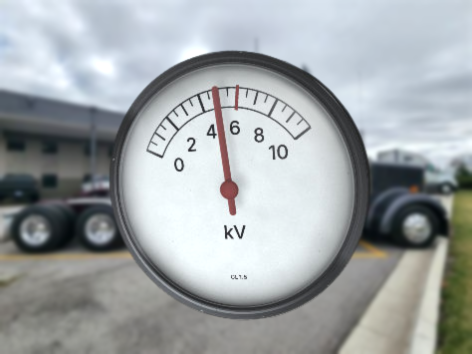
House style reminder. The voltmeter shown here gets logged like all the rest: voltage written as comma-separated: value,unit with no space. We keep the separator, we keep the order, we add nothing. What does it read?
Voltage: 5,kV
